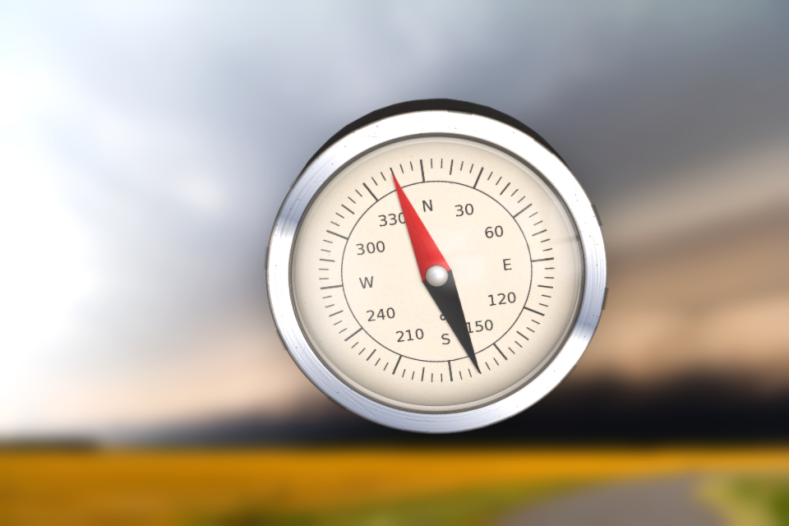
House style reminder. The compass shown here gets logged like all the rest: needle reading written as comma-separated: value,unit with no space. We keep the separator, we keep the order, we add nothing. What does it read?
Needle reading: 345,°
